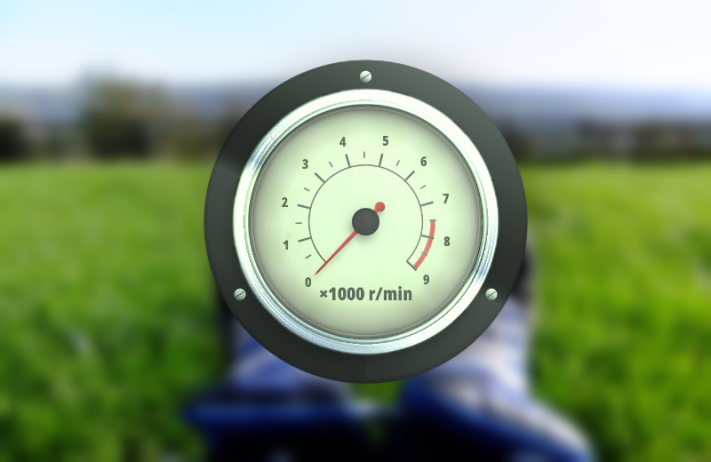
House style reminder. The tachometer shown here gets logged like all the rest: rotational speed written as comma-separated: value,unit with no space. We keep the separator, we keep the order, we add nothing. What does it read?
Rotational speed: 0,rpm
